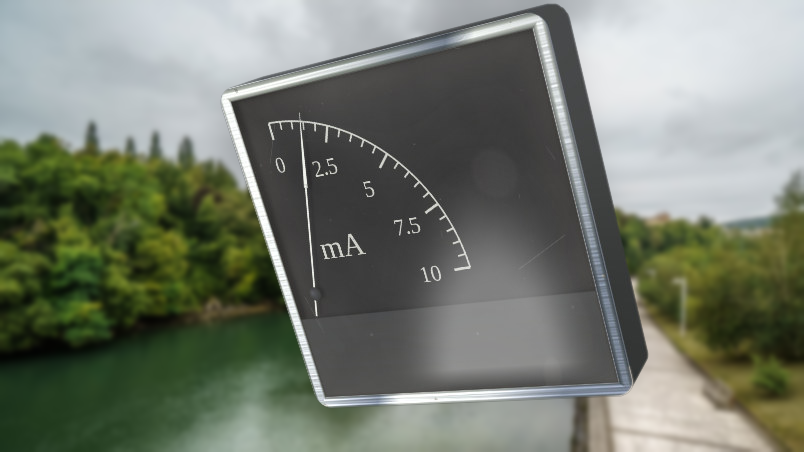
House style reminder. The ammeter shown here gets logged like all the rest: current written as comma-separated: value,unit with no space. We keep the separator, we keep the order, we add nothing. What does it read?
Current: 1.5,mA
